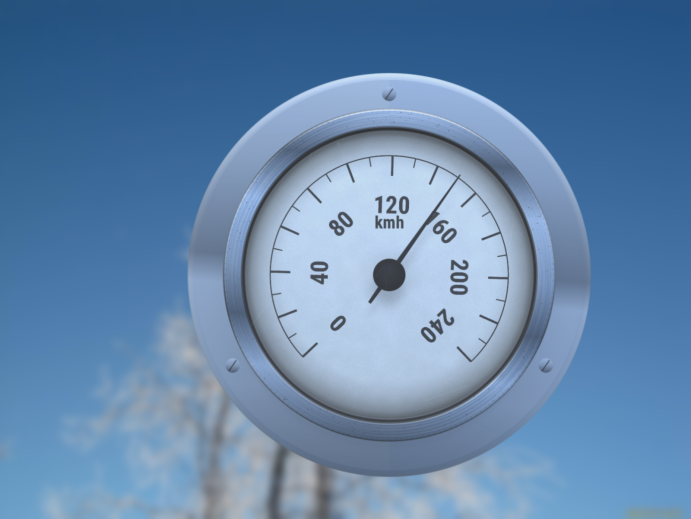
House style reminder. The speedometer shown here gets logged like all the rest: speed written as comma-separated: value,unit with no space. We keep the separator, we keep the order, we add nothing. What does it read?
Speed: 150,km/h
